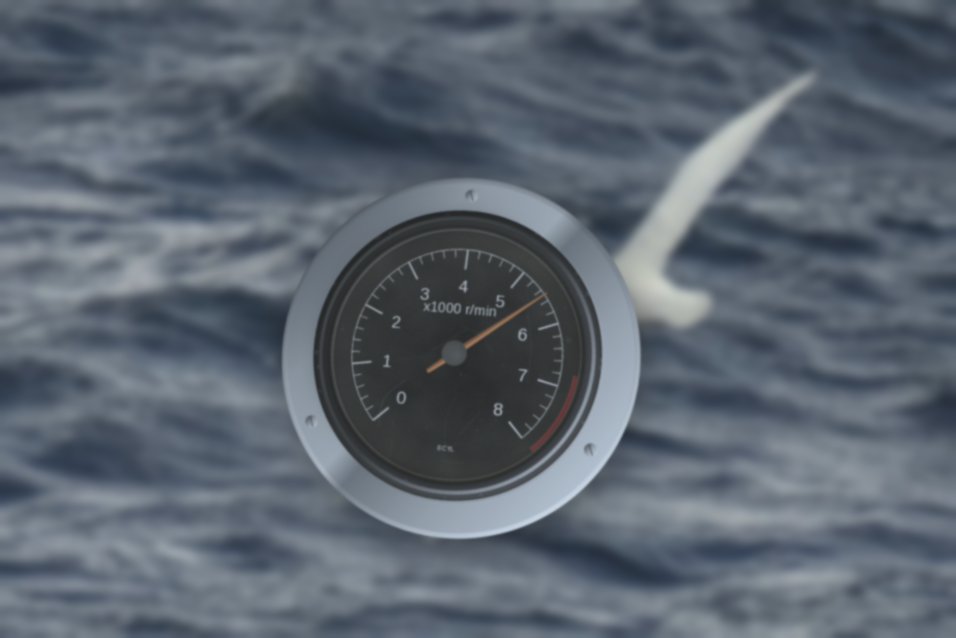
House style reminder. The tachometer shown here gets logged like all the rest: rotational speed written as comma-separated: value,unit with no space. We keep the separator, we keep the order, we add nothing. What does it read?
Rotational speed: 5500,rpm
